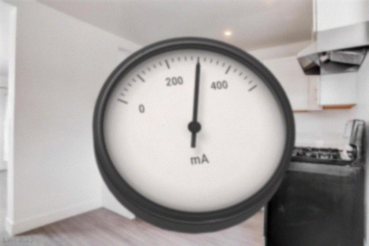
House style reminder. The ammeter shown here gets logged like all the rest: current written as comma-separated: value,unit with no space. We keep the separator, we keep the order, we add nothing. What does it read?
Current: 300,mA
